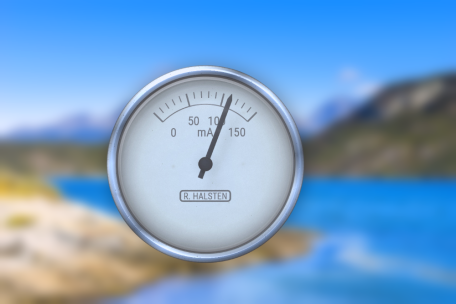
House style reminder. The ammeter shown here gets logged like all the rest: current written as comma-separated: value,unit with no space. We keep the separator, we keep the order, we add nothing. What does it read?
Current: 110,mA
